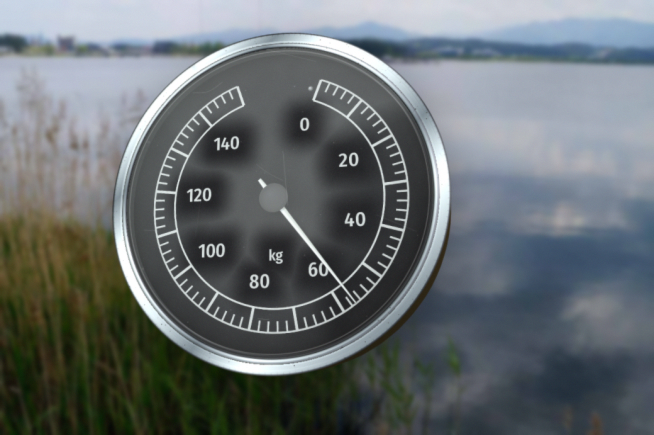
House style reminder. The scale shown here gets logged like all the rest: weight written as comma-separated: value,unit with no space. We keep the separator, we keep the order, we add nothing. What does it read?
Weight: 57,kg
